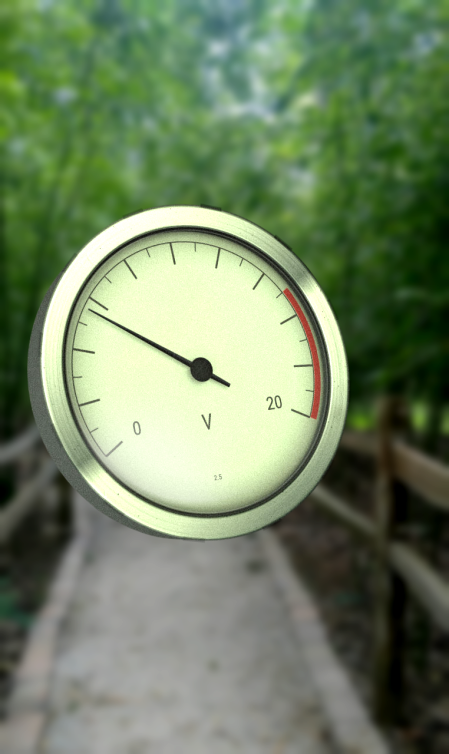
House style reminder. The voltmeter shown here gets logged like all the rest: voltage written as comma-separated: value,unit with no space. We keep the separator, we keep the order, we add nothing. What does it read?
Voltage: 5.5,V
